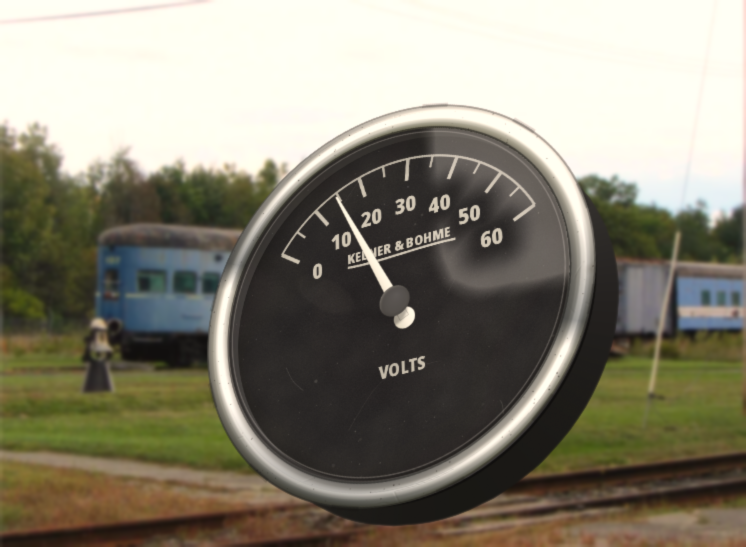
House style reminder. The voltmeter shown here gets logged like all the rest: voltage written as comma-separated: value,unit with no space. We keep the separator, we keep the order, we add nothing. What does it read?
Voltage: 15,V
